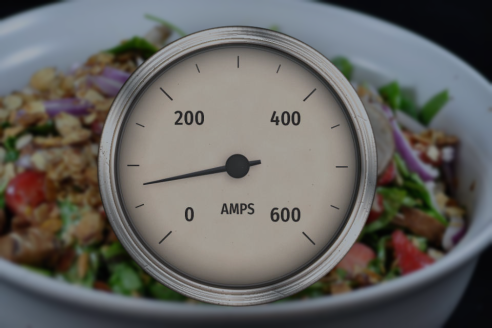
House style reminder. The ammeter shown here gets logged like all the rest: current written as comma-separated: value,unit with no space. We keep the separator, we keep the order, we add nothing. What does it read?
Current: 75,A
